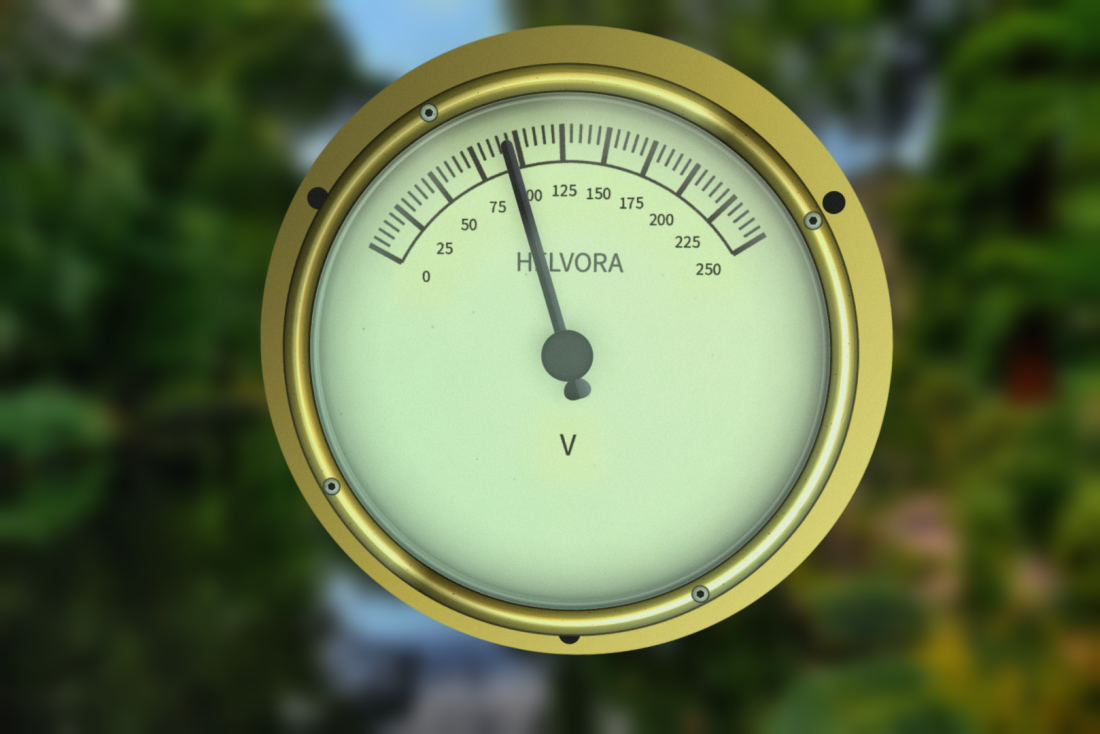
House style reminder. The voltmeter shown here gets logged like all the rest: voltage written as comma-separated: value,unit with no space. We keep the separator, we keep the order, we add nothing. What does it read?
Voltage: 95,V
